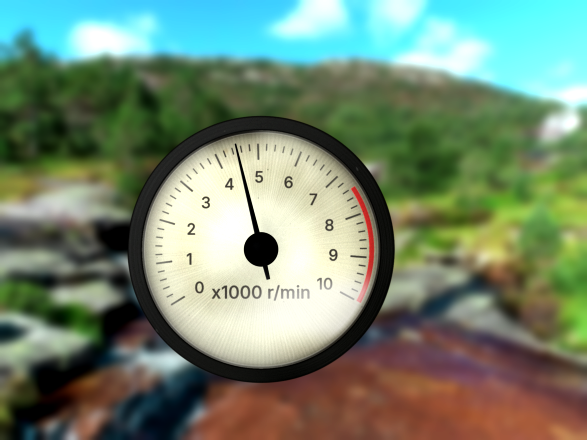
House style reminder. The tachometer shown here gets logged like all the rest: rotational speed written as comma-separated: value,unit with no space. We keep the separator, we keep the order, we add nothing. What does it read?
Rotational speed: 4500,rpm
